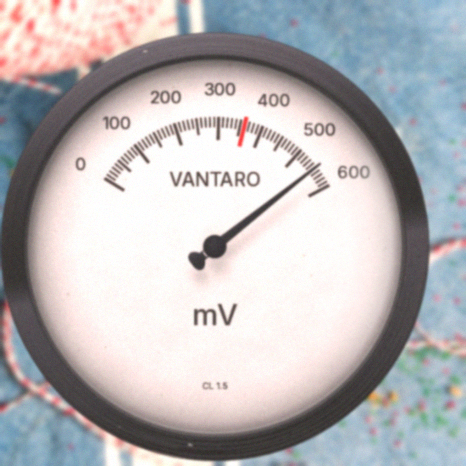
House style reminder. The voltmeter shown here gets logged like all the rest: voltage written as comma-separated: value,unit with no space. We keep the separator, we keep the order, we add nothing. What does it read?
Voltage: 550,mV
